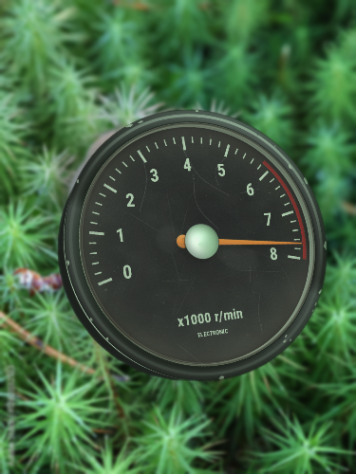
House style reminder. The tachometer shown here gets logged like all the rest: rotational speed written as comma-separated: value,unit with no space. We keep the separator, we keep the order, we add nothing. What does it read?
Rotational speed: 7700,rpm
